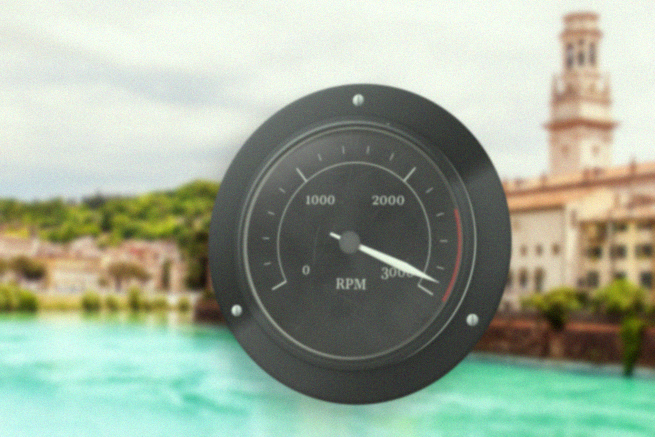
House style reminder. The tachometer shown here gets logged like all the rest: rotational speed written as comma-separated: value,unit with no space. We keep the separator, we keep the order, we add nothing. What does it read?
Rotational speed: 2900,rpm
